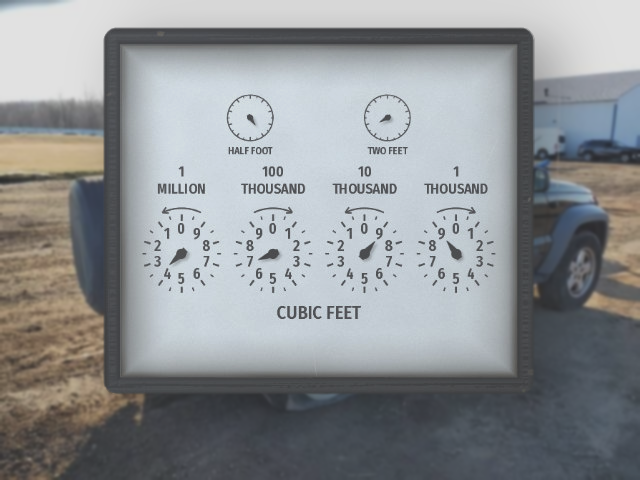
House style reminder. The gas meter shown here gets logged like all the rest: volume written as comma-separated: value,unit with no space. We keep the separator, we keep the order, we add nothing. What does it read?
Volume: 368900,ft³
